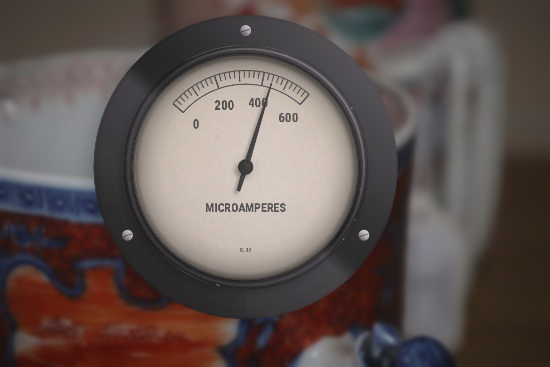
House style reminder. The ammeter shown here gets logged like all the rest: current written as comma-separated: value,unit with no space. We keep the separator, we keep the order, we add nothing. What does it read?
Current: 440,µA
